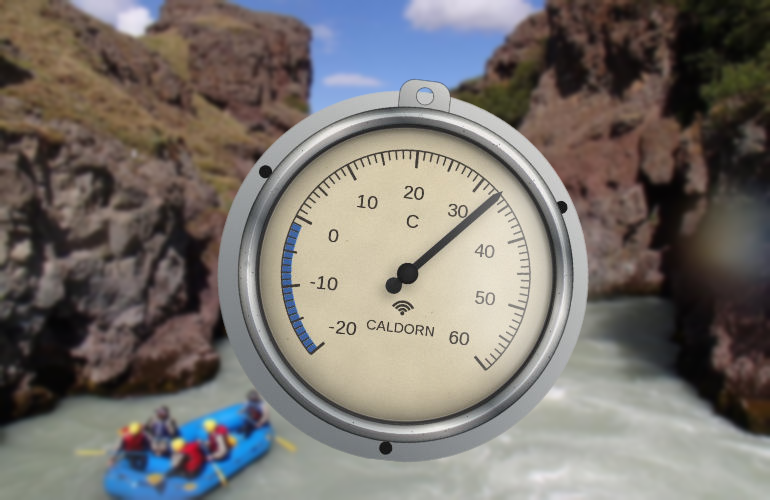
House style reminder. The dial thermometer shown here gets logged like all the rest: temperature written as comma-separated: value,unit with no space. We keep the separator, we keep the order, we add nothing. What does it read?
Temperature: 33,°C
